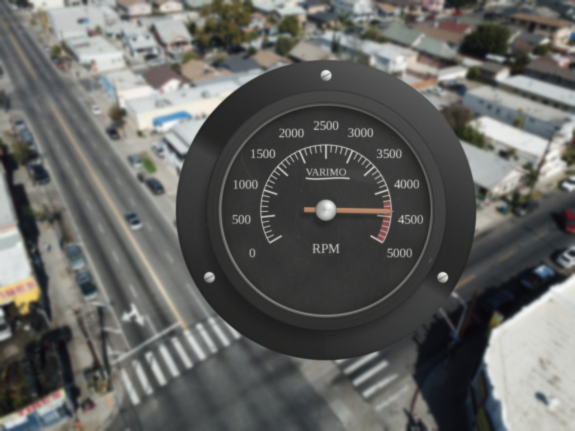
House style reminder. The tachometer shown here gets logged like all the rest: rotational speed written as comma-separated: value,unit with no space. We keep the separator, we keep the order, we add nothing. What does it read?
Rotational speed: 4400,rpm
